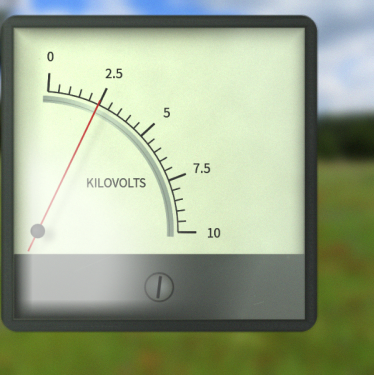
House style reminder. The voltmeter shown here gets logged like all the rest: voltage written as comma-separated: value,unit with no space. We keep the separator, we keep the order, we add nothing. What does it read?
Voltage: 2.5,kV
